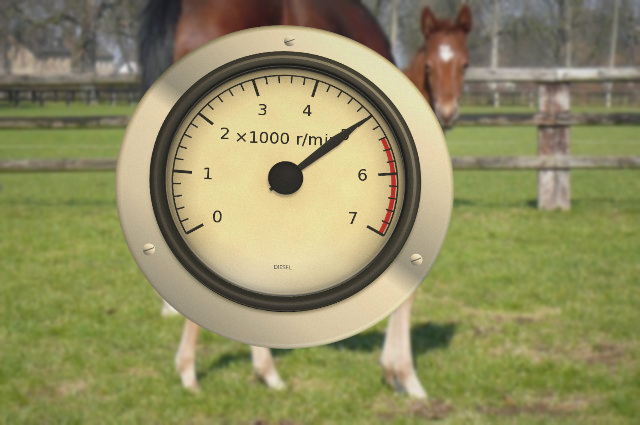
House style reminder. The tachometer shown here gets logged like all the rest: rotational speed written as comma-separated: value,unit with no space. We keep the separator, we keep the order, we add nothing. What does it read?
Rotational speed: 5000,rpm
